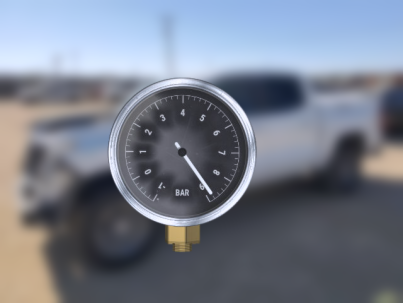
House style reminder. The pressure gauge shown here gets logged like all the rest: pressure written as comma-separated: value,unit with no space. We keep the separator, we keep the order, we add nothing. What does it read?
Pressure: 8.8,bar
